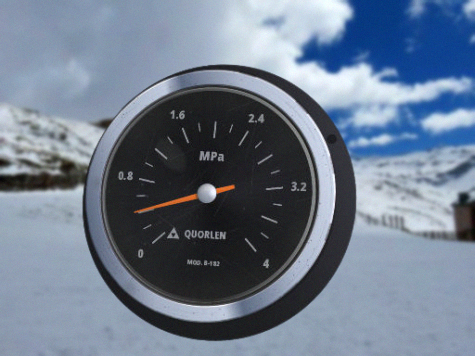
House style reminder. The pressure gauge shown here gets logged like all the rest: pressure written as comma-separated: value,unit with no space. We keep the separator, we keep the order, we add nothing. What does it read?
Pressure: 0.4,MPa
